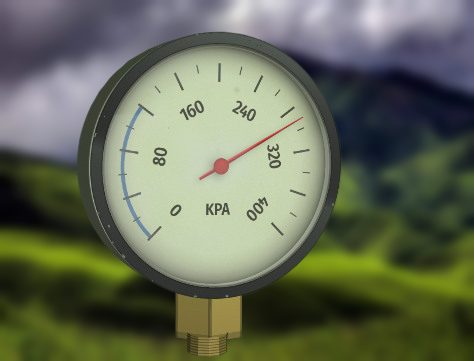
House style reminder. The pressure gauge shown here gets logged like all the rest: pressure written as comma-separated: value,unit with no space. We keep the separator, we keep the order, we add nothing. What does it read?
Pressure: 290,kPa
